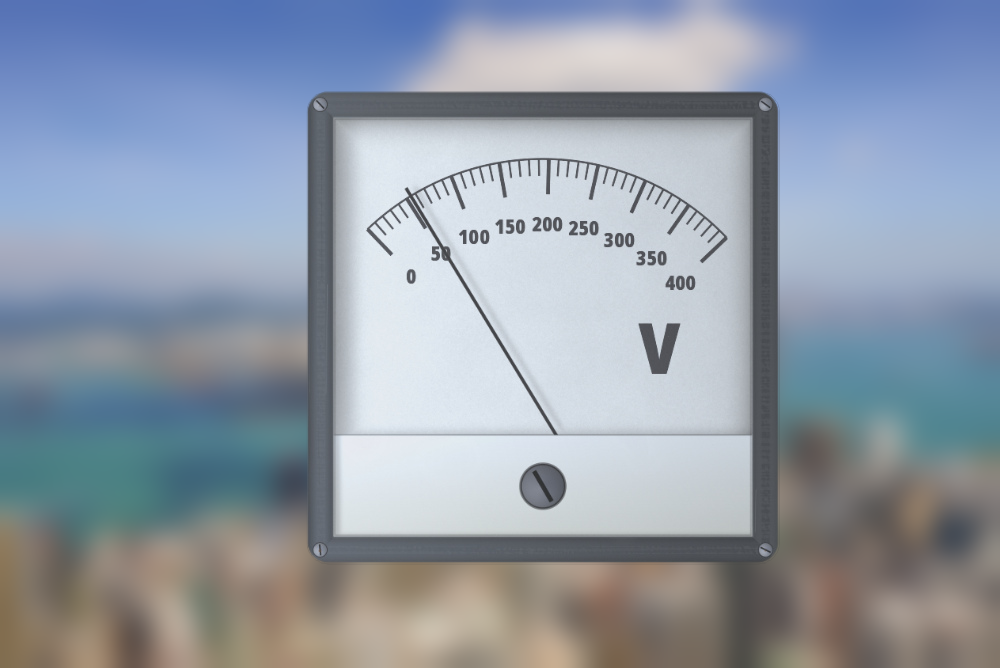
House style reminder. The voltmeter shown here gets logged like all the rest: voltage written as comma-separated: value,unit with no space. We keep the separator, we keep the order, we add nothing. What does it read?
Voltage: 55,V
